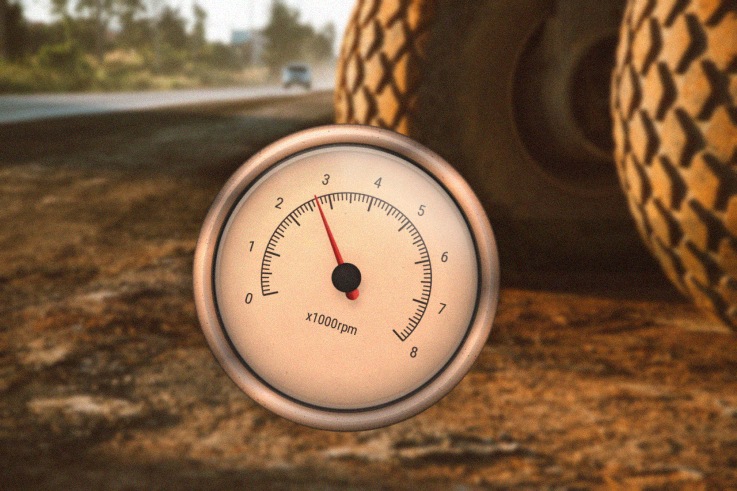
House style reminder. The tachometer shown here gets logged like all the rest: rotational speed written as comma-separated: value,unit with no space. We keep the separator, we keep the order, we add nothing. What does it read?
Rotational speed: 2700,rpm
